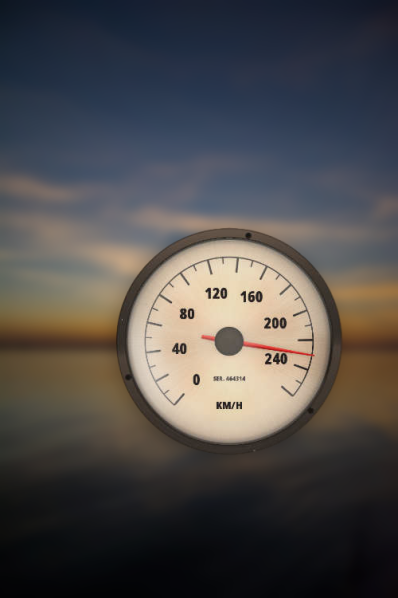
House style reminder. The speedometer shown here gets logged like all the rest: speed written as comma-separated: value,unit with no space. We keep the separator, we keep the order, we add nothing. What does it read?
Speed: 230,km/h
